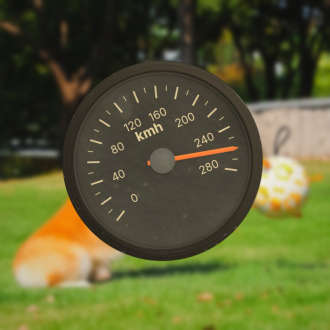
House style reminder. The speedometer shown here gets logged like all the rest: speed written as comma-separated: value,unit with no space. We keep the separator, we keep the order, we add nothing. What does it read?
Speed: 260,km/h
